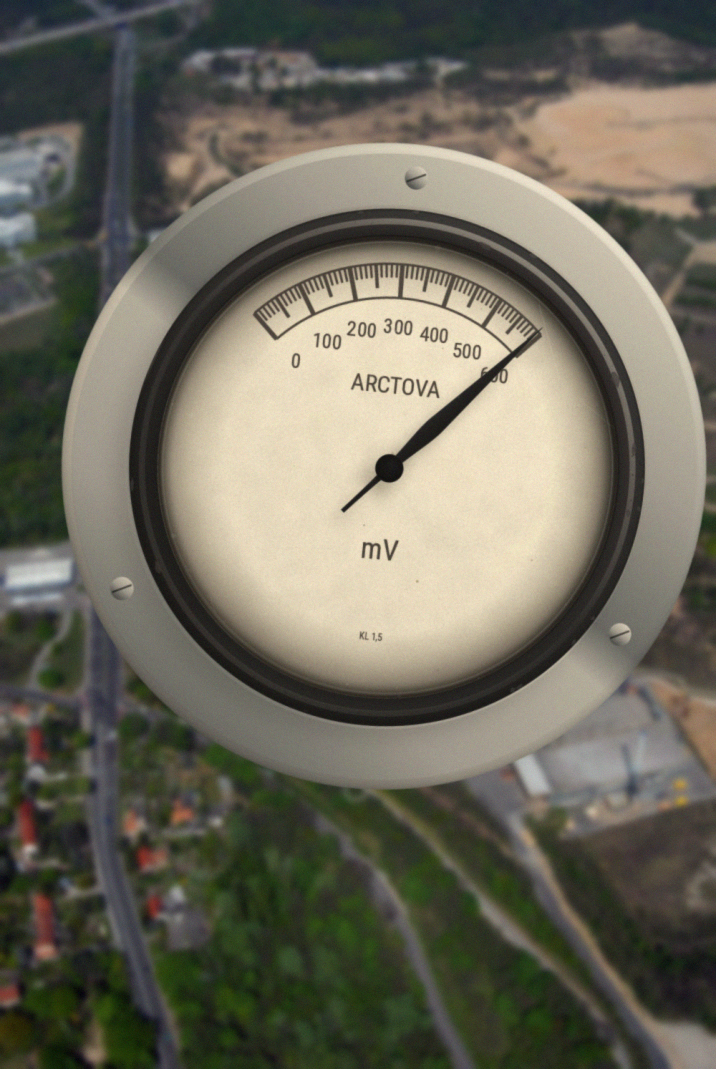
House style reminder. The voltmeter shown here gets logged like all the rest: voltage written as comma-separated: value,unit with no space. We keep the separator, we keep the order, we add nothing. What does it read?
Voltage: 590,mV
